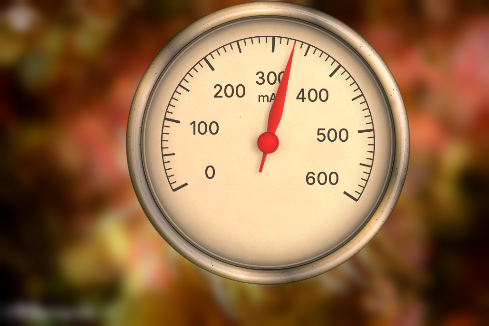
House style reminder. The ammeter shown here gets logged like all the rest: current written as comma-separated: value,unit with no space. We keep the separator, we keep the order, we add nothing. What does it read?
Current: 330,mA
